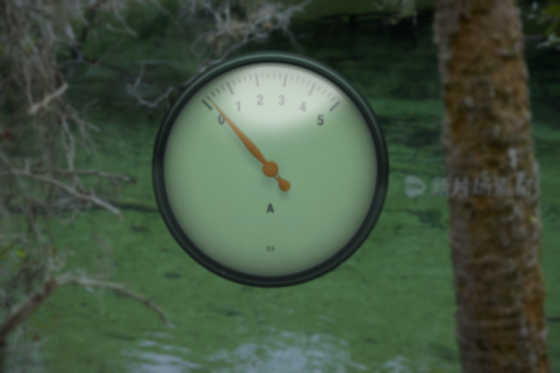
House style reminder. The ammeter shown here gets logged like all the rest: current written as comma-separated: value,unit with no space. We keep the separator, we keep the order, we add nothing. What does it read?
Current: 0.2,A
